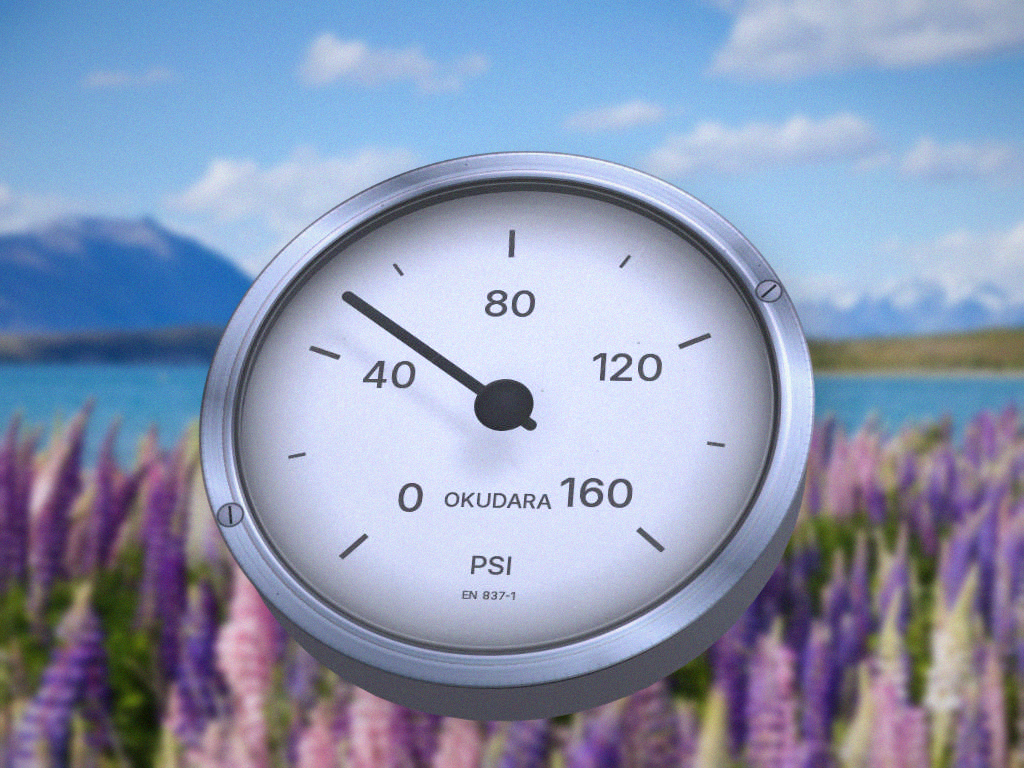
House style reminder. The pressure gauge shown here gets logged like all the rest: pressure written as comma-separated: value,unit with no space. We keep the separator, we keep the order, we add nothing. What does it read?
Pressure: 50,psi
